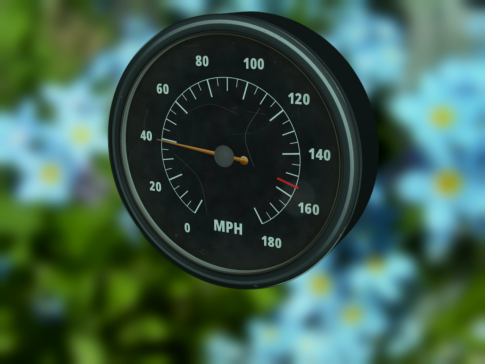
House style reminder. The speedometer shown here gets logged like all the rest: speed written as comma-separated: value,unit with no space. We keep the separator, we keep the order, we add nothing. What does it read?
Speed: 40,mph
